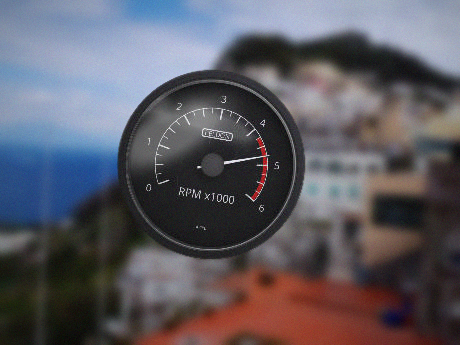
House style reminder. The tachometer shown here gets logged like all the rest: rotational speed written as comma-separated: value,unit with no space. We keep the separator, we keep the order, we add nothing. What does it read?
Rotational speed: 4750,rpm
